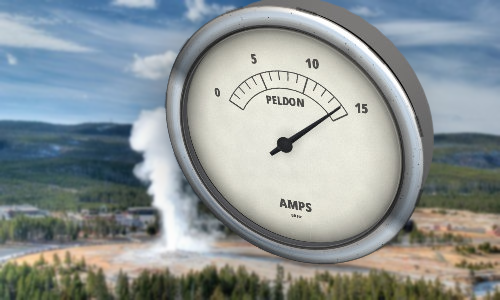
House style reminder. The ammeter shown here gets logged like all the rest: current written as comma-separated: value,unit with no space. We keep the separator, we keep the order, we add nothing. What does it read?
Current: 14,A
